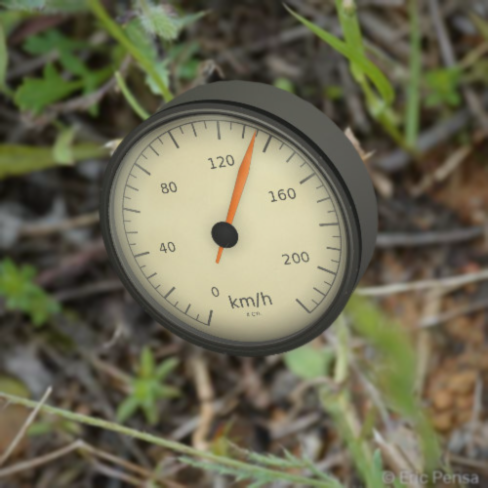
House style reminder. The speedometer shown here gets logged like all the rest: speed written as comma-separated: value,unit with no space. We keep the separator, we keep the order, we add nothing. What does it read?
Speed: 135,km/h
